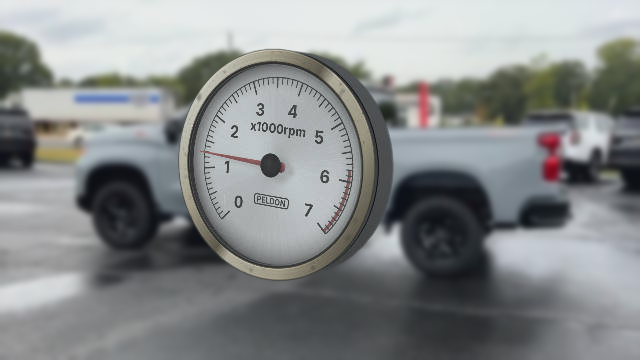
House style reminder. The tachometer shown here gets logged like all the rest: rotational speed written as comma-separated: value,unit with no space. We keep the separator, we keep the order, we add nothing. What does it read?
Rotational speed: 1300,rpm
